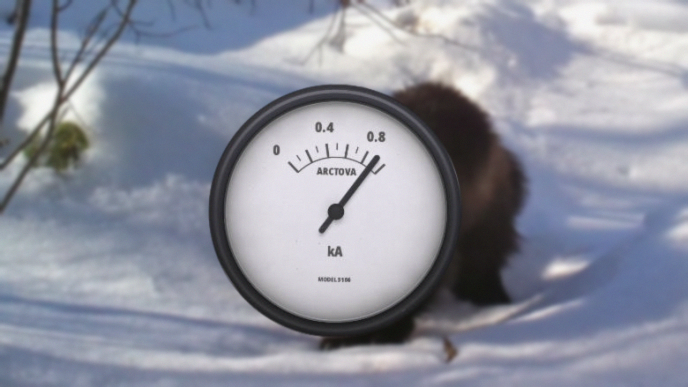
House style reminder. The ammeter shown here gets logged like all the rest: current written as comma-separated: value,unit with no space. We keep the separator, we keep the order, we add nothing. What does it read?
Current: 0.9,kA
